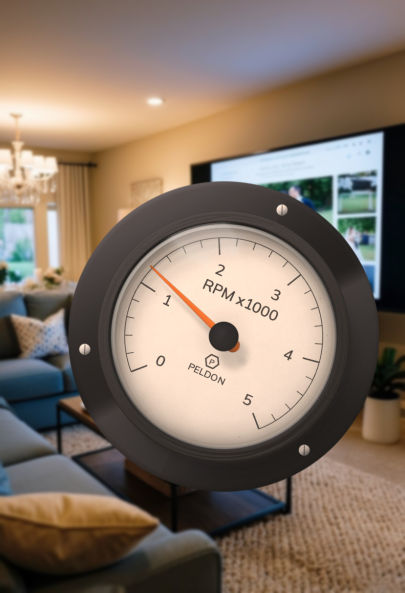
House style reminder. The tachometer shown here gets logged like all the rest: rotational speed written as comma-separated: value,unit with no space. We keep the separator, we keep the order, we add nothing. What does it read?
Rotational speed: 1200,rpm
